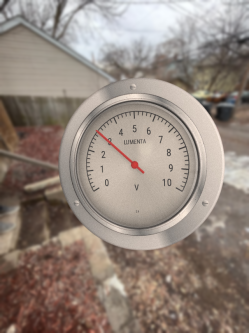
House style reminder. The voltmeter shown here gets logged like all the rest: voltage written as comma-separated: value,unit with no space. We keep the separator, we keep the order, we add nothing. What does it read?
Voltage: 3,V
